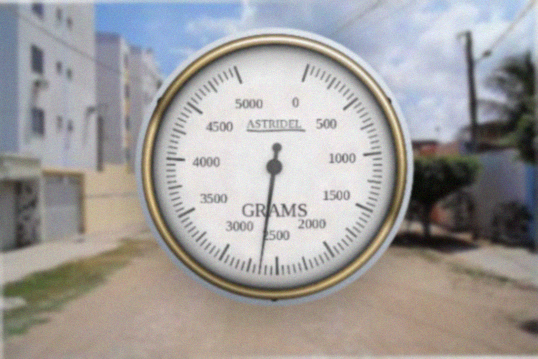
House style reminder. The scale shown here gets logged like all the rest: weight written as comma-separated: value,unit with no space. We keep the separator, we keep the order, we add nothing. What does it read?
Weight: 2650,g
